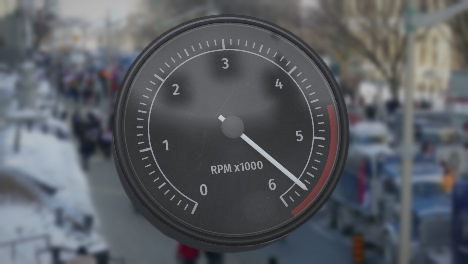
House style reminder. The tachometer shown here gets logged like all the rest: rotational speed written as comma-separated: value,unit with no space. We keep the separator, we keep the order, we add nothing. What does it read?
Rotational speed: 5700,rpm
